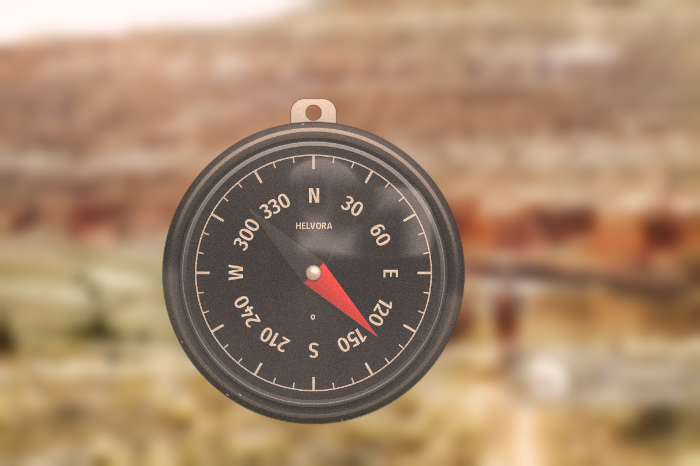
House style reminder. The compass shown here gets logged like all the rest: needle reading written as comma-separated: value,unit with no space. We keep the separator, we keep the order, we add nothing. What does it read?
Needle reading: 135,°
